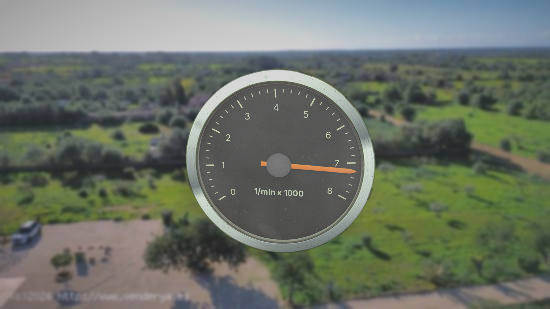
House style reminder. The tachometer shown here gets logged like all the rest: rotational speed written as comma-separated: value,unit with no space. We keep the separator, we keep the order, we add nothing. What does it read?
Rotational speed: 7200,rpm
